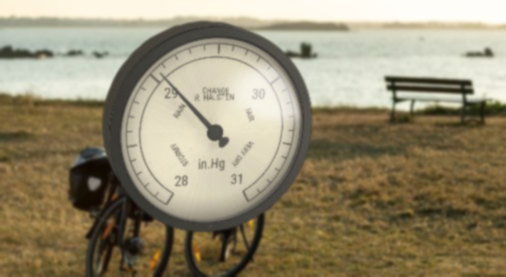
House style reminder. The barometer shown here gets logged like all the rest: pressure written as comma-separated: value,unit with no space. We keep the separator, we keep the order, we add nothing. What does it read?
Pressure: 29.05,inHg
